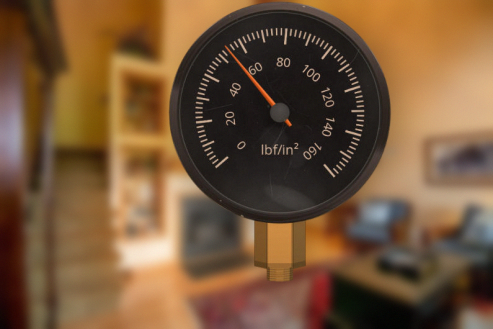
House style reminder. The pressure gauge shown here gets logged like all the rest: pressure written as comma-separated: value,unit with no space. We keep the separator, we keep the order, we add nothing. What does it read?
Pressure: 54,psi
